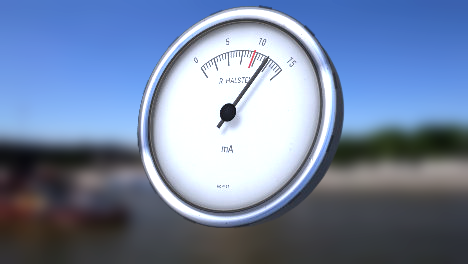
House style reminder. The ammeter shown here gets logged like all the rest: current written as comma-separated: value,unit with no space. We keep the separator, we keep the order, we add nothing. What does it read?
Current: 12.5,mA
